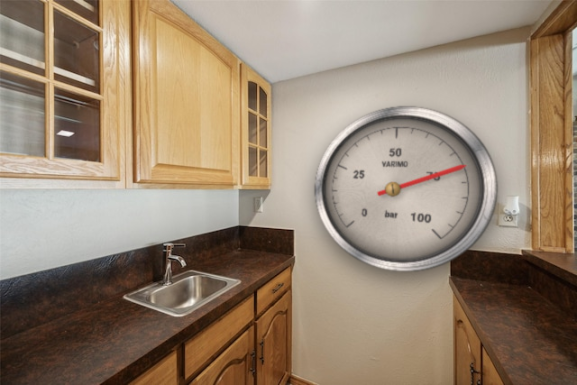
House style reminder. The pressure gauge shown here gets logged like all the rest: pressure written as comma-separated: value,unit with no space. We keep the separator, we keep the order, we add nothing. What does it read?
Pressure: 75,bar
